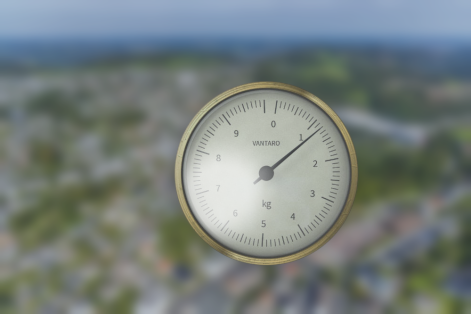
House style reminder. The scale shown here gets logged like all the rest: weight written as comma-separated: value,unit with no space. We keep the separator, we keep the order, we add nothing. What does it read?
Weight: 1.2,kg
